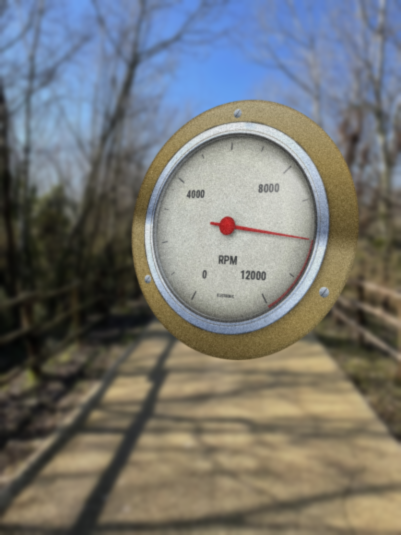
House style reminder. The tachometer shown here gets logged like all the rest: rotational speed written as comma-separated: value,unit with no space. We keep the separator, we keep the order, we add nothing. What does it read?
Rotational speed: 10000,rpm
